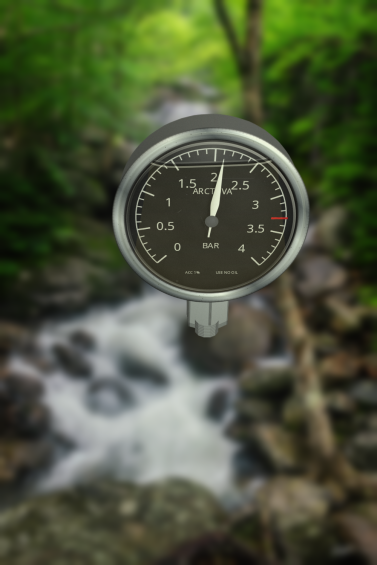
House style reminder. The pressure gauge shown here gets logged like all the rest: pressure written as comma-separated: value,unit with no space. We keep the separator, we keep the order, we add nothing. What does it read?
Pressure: 2.1,bar
